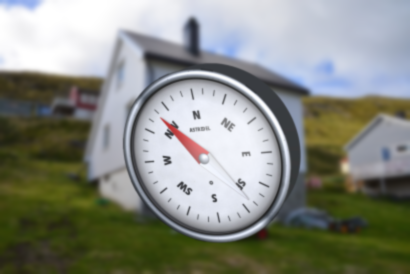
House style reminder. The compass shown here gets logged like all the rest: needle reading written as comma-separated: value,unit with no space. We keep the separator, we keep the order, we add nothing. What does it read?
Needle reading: 320,°
